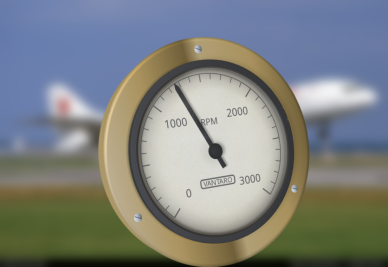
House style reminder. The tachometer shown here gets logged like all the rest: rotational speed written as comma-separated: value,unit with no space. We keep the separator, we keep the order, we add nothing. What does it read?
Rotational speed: 1250,rpm
